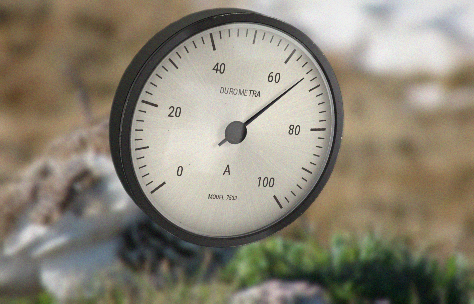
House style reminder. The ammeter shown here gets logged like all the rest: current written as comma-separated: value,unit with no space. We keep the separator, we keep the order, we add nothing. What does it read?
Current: 66,A
